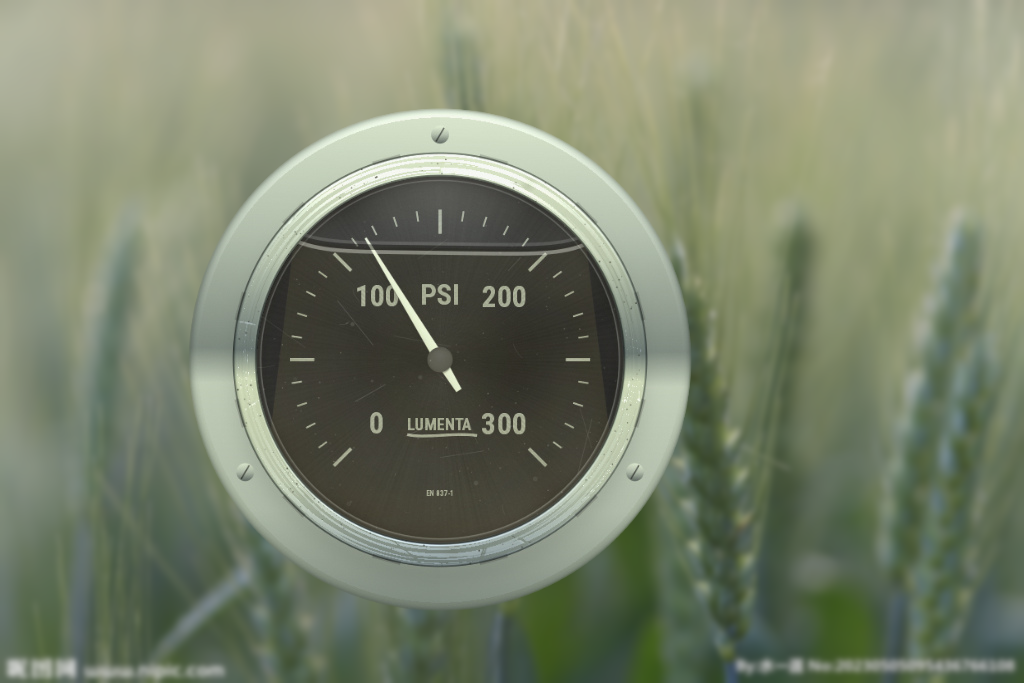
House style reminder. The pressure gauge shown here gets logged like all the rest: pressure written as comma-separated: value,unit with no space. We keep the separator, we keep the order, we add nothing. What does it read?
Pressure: 115,psi
